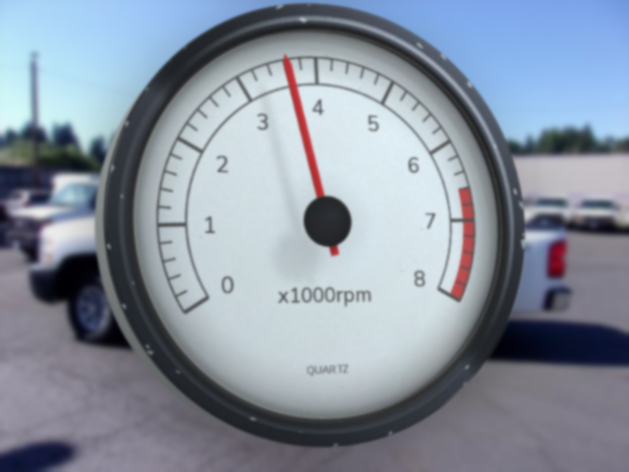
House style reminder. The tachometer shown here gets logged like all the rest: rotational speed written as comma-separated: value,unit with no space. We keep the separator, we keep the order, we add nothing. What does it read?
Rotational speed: 3600,rpm
